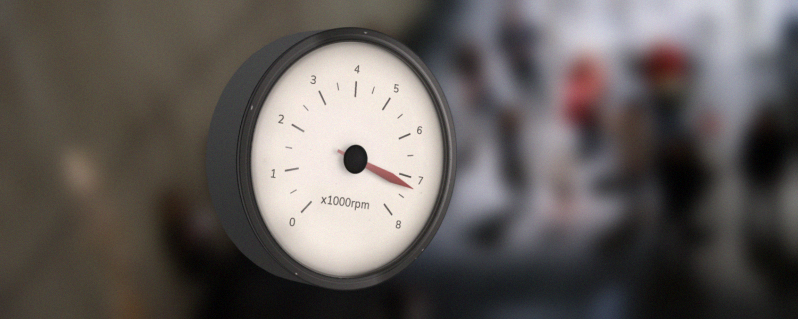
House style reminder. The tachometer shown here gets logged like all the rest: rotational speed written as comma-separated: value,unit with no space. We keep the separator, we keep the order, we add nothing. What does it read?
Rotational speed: 7250,rpm
